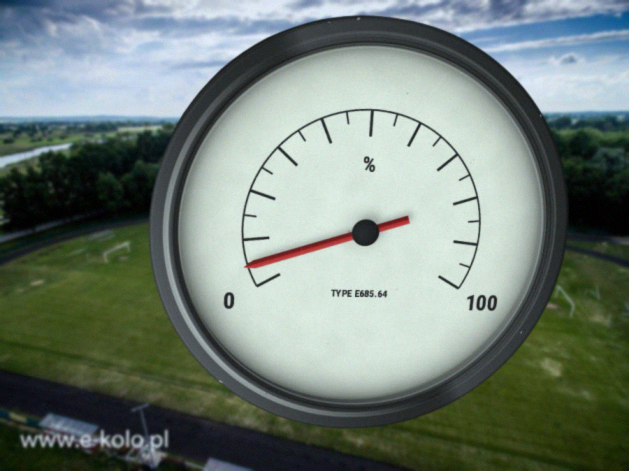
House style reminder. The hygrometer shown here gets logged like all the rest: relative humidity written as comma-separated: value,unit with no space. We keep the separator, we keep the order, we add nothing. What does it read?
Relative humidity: 5,%
